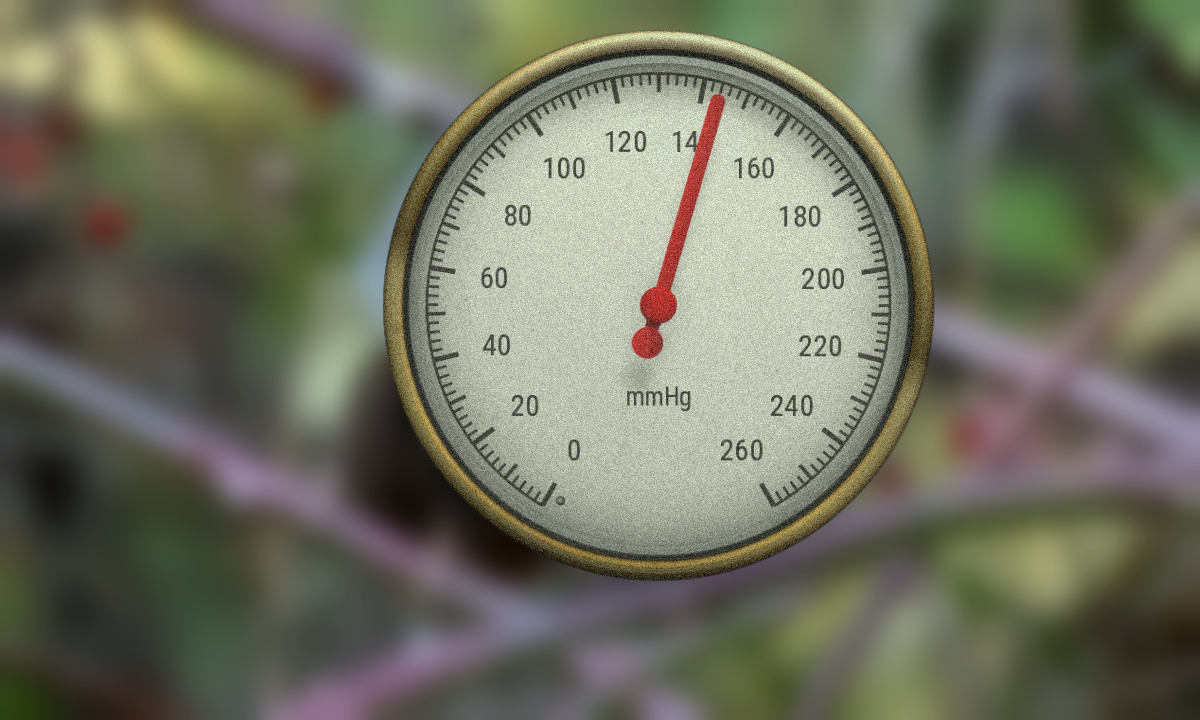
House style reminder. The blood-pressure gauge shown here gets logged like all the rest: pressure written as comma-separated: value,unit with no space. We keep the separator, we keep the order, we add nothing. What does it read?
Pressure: 144,mmHg
